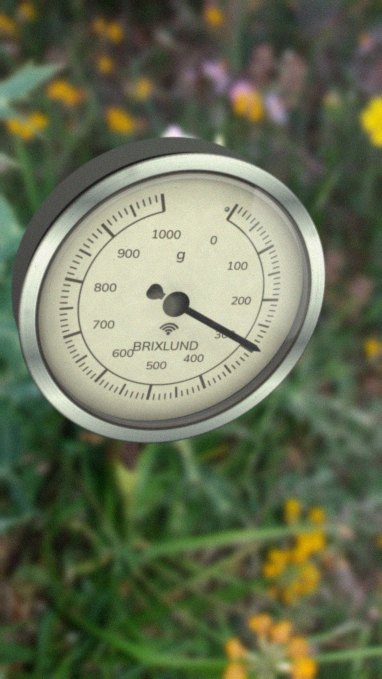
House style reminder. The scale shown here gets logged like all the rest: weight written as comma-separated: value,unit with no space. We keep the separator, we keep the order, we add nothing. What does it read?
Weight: 290,g
